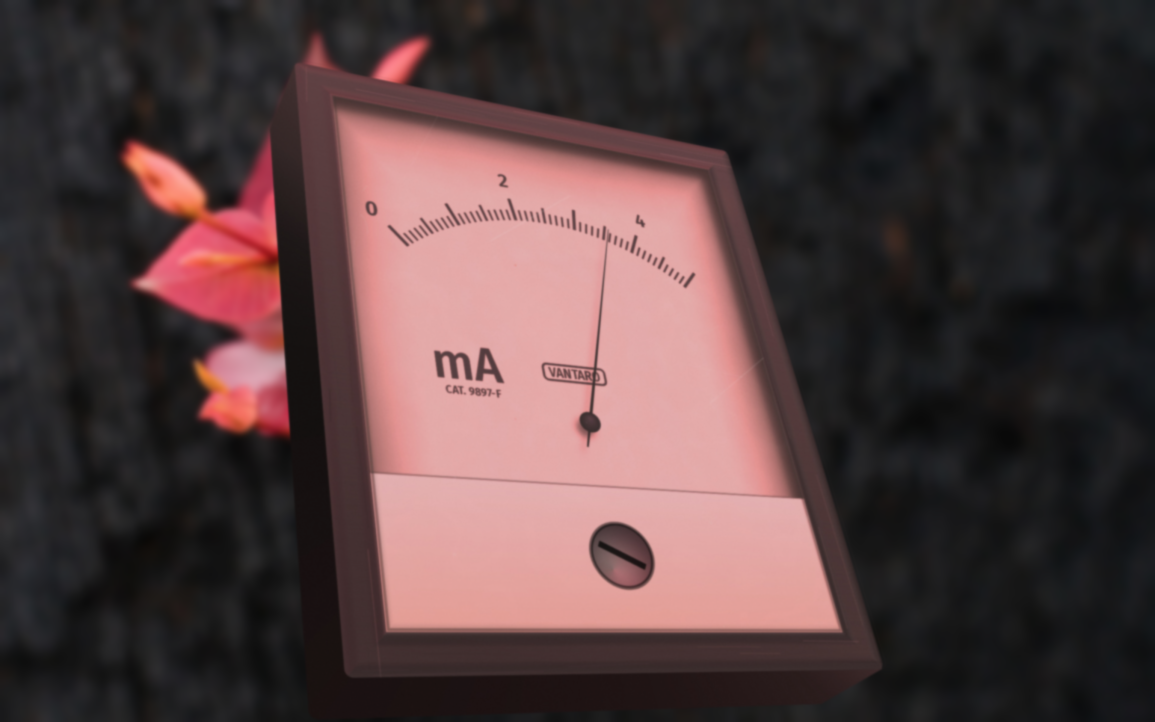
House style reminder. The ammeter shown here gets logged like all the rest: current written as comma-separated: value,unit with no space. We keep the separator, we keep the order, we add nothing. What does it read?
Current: 3.5,mA
